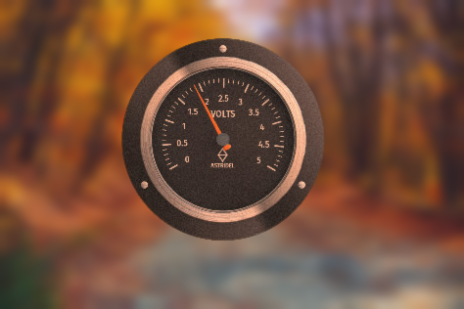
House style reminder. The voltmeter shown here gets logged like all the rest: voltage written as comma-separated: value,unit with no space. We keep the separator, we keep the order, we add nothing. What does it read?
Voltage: 1.9,V
